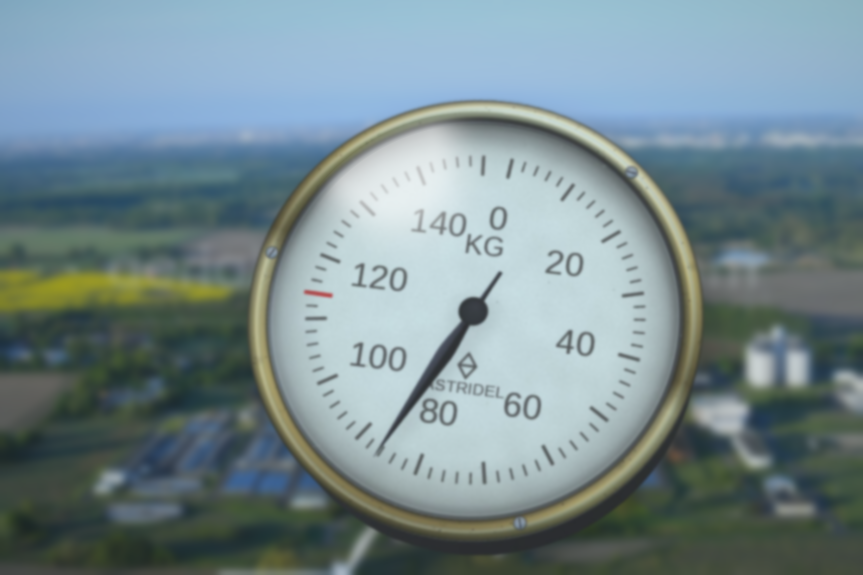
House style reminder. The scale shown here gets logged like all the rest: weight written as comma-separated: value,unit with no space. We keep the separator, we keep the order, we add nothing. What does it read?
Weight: 86,kg
